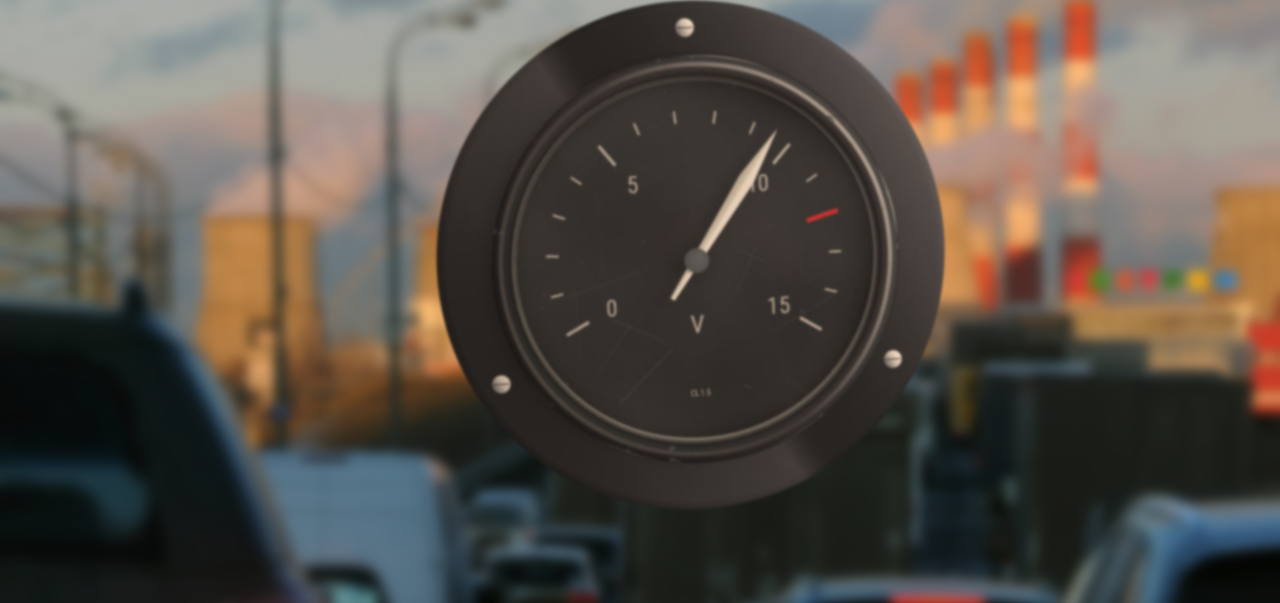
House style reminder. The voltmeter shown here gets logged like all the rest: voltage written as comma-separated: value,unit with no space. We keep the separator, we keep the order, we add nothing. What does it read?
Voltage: 9.5,V
